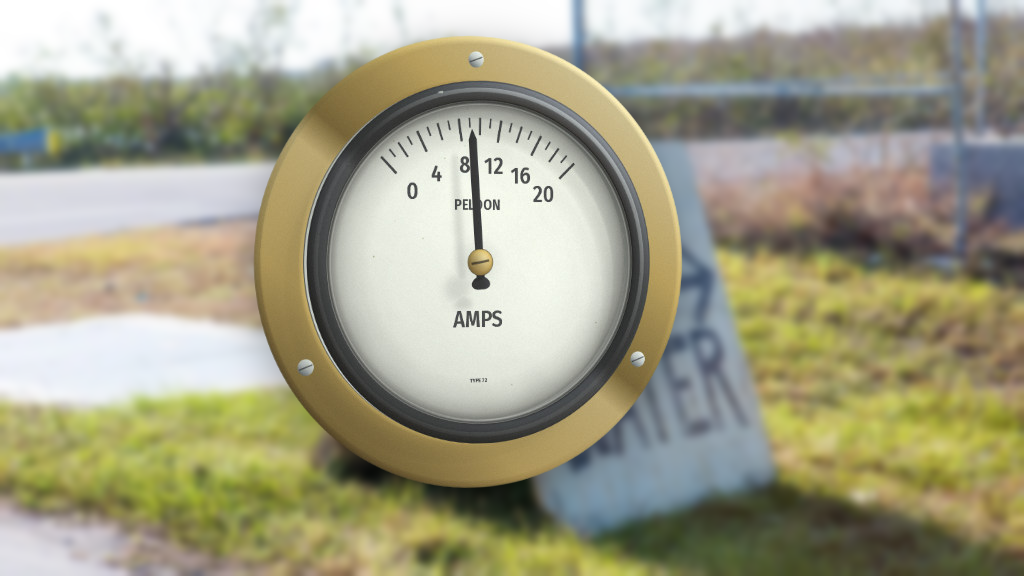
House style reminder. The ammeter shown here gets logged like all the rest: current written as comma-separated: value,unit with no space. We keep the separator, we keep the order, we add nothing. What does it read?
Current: 9,A
